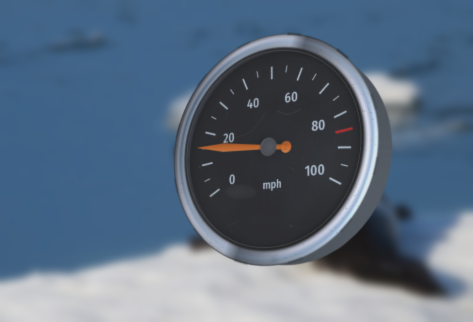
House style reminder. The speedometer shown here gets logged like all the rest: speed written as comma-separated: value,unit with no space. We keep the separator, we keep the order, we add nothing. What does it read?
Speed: 15,mph
